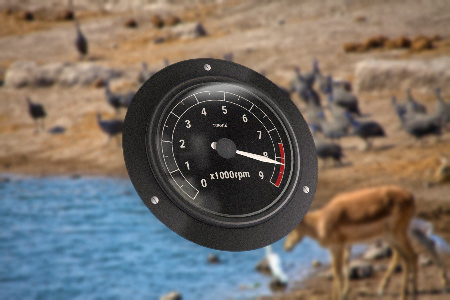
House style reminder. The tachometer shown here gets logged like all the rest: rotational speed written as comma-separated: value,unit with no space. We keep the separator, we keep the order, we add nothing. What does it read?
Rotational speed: 8250,rpm
